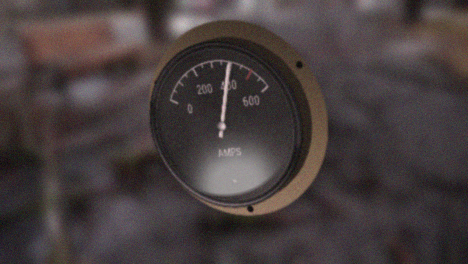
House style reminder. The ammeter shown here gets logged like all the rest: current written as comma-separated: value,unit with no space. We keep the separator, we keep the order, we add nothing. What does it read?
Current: 400,A
